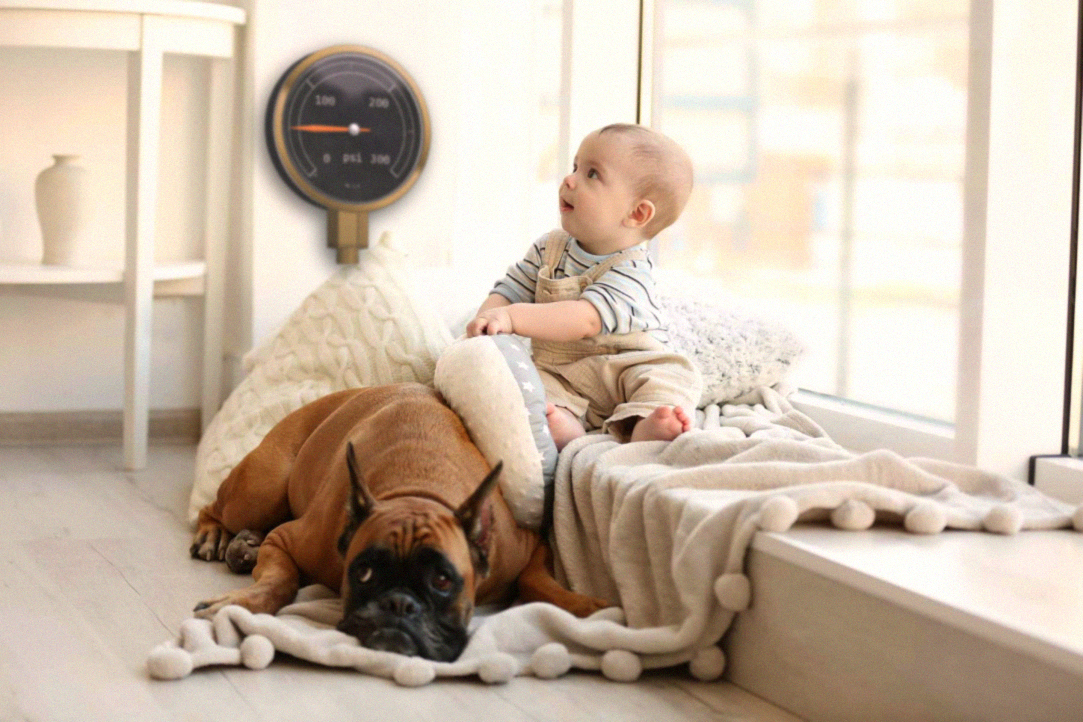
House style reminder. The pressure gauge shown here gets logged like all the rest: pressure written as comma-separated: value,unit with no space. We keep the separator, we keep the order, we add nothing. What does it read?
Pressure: 50,psi
